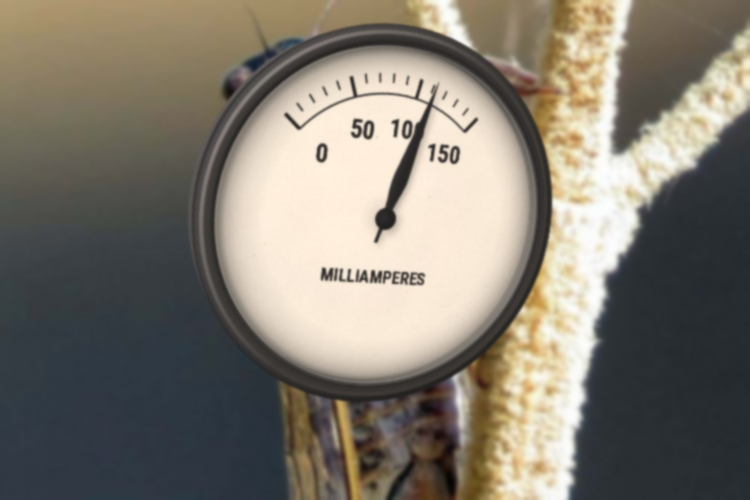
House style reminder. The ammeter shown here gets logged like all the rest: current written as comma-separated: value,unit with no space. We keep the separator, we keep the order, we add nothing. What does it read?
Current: 110,mA
